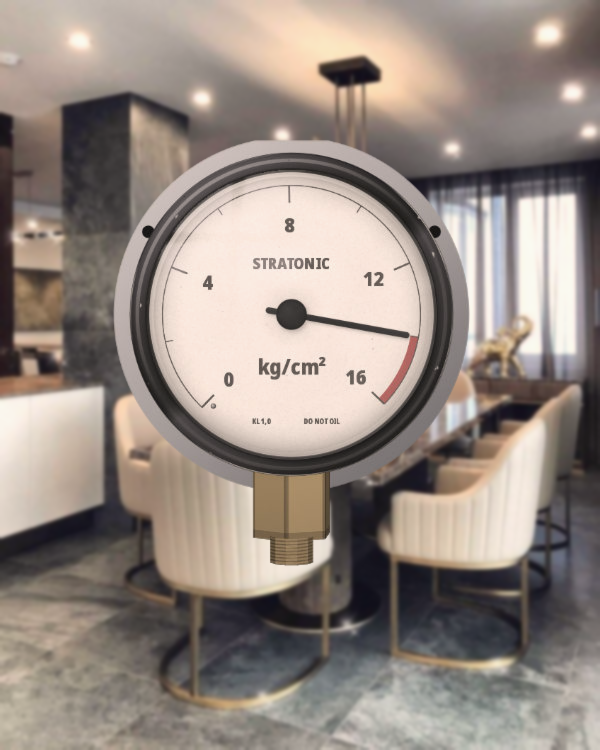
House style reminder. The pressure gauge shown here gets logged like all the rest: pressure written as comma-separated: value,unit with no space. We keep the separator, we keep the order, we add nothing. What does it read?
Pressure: 14,kg/cm²
